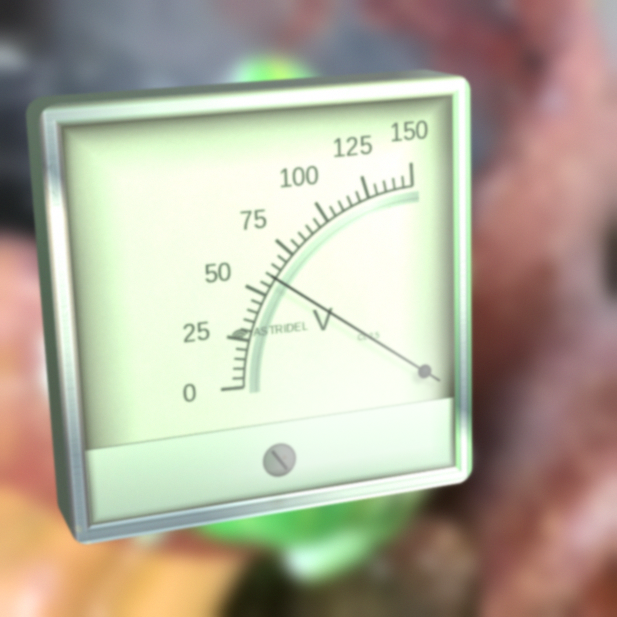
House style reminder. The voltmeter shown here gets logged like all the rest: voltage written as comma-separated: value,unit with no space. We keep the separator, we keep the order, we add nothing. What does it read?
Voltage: 60,V
